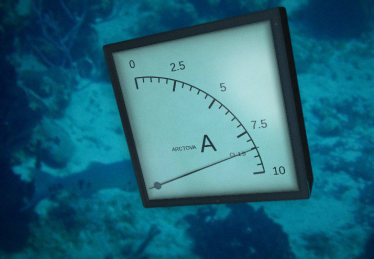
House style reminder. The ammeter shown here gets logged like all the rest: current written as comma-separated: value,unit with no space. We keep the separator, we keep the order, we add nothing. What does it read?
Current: 8.5,A
